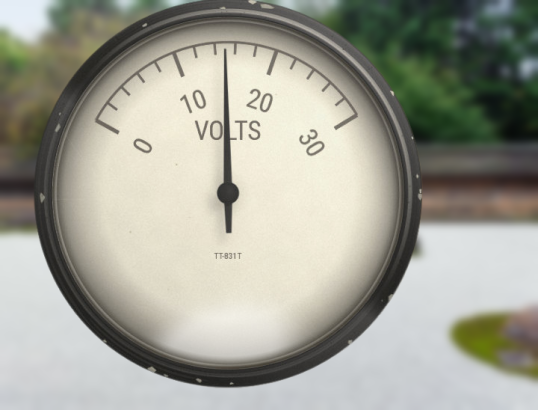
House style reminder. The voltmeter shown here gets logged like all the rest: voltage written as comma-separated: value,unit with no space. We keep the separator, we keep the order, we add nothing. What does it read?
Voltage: 15,V
